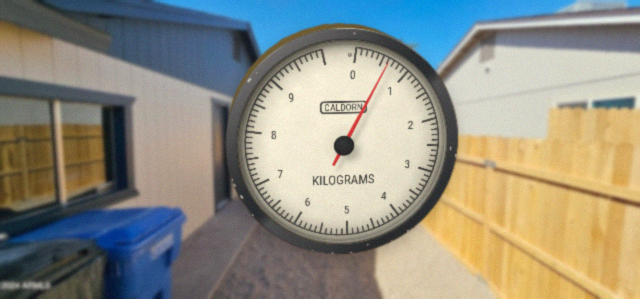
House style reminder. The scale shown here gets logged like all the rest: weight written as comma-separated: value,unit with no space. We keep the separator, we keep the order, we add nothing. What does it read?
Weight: 0.6,kg
